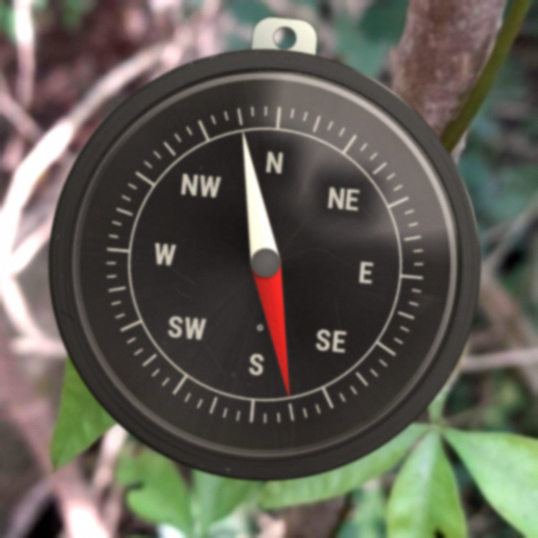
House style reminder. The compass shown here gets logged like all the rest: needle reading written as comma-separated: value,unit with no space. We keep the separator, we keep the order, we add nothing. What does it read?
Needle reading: 165,°
